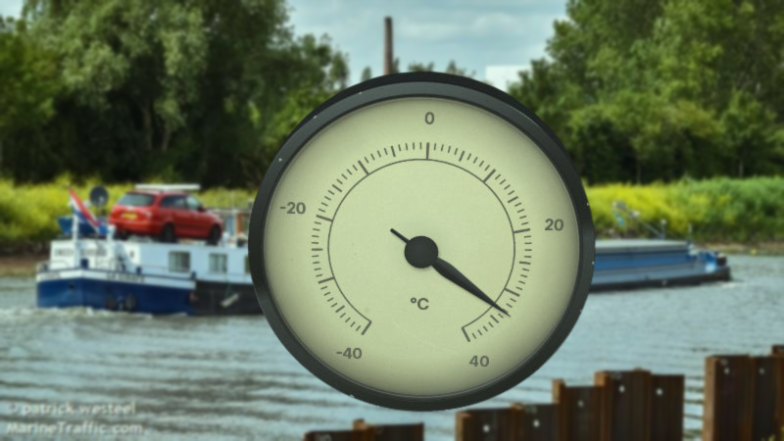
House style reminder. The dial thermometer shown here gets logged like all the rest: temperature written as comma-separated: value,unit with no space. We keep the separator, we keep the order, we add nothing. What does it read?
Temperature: 33,°C
